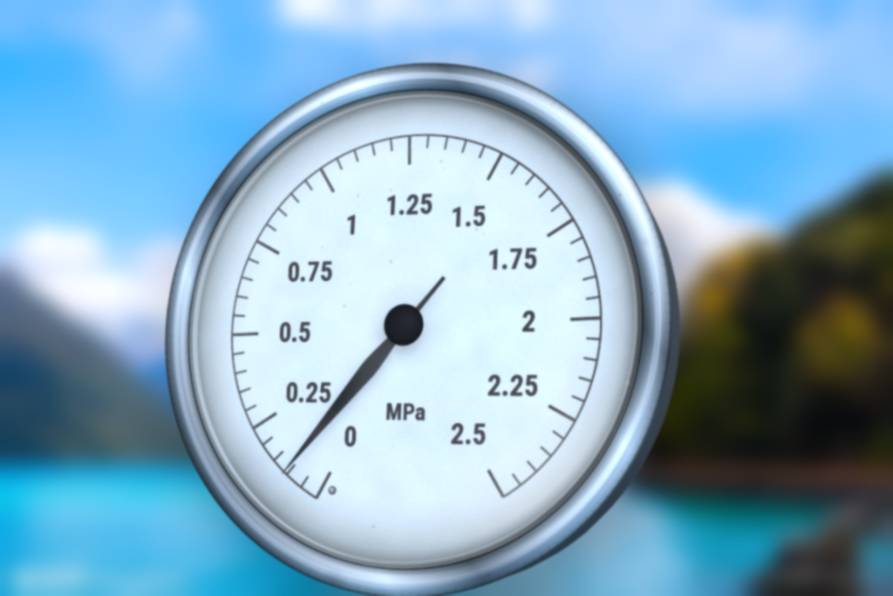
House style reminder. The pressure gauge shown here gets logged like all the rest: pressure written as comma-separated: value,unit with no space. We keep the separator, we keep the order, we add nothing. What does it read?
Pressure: 0.1,MPa
